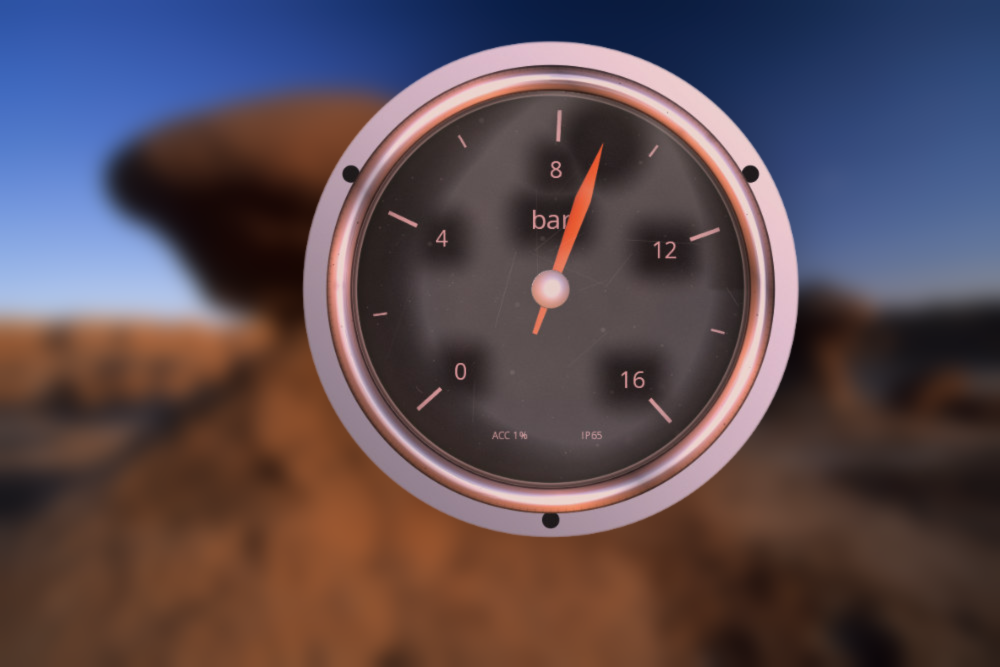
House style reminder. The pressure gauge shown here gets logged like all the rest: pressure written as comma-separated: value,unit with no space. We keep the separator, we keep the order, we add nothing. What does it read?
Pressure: 9,bar
